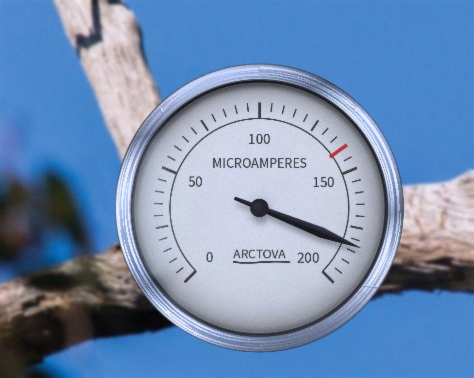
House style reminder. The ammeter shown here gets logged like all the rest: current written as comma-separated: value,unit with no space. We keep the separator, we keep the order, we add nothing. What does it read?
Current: 182.5,µA
